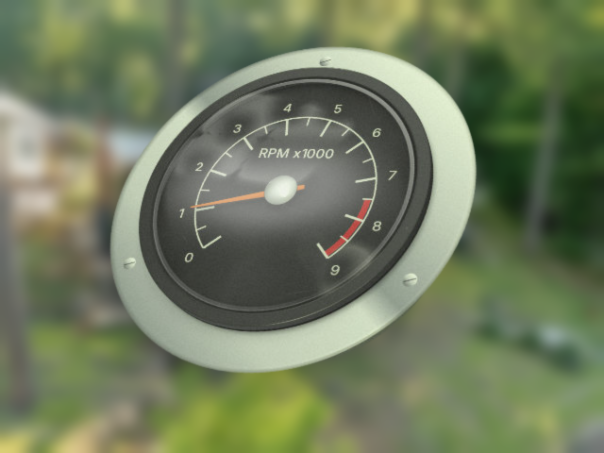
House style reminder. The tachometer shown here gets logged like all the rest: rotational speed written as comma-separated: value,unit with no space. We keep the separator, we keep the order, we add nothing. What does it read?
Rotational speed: 1000,rpm
